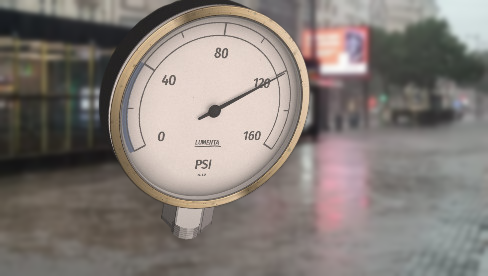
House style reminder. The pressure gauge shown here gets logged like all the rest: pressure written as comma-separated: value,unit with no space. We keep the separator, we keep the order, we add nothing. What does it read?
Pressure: 120,psi
